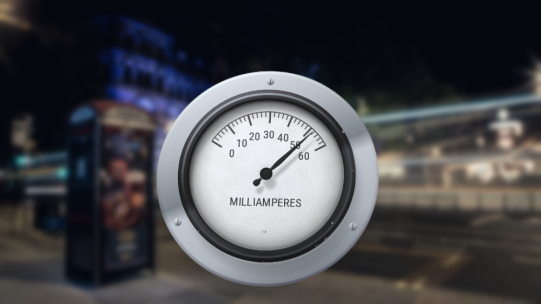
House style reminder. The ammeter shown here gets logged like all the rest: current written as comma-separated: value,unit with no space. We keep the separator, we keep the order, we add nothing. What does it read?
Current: 52,mA
